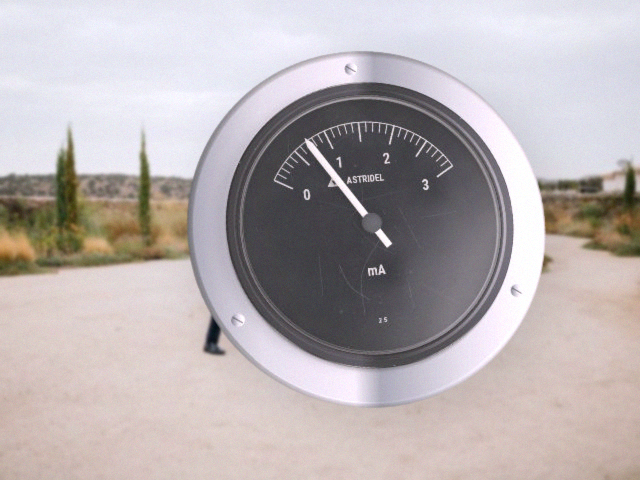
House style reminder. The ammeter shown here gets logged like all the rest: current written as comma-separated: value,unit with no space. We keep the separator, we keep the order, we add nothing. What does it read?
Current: 0.7,mA
